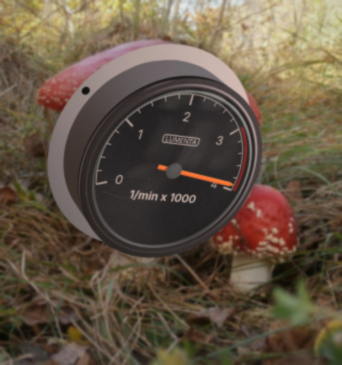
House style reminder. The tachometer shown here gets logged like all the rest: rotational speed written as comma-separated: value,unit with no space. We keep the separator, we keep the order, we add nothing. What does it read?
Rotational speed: 3900,rpm
